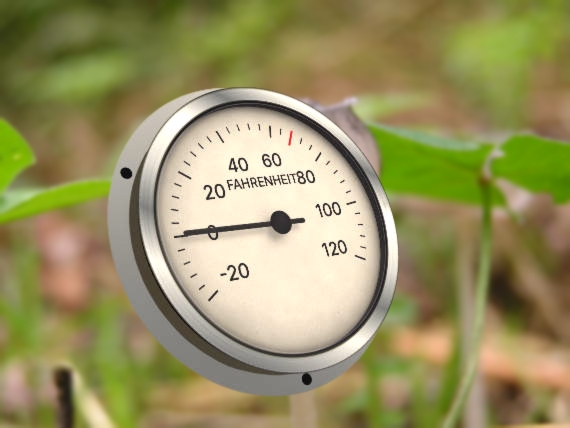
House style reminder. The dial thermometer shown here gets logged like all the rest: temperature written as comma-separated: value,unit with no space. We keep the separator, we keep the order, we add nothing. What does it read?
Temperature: 0,°F
